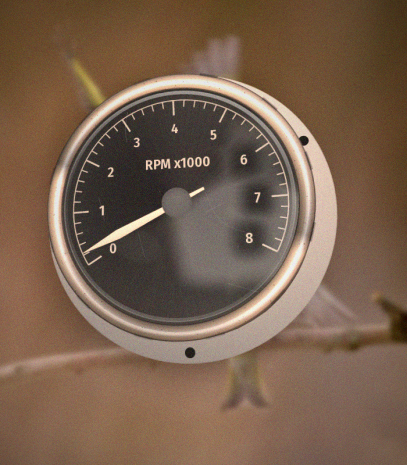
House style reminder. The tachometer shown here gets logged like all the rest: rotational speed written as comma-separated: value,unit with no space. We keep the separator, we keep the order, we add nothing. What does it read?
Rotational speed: 200,rpm
